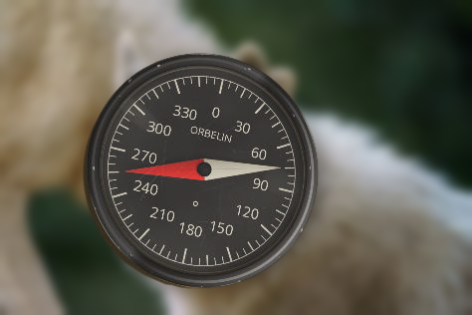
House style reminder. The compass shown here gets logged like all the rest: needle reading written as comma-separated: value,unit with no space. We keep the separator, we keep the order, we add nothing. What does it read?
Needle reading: 255,°
